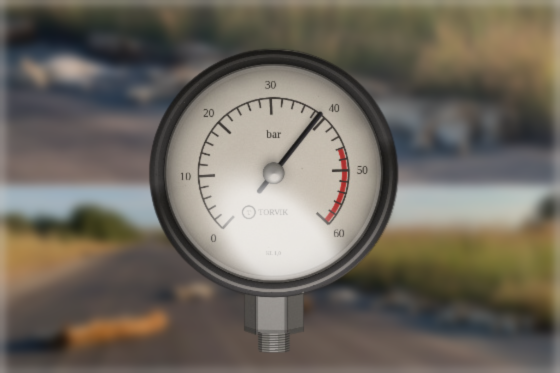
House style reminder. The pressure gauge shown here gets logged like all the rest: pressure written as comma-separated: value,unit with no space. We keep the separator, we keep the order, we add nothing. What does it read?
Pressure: 39,bar
